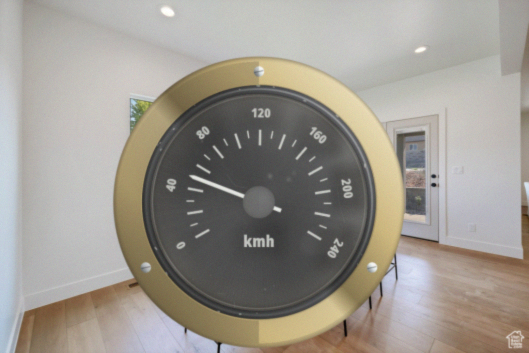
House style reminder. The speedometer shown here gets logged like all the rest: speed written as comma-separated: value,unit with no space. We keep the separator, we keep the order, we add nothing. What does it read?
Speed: 50,km/h
